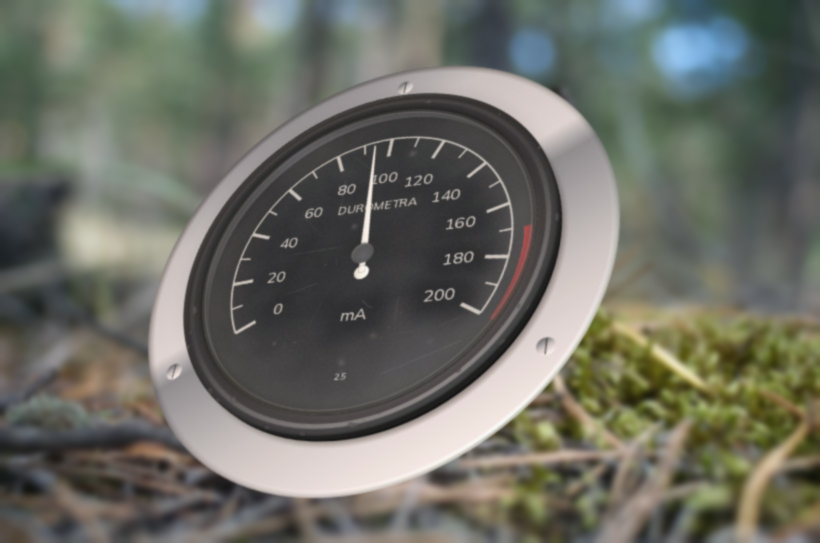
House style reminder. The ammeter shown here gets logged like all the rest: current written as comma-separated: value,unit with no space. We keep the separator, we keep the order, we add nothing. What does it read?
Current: 95,mA
